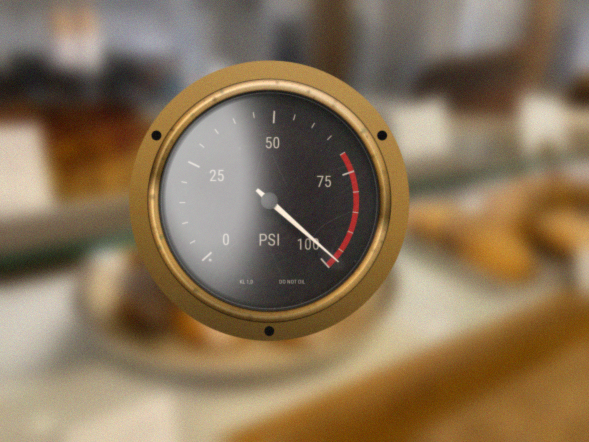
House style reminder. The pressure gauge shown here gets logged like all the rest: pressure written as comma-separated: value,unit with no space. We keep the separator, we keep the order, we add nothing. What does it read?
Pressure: 97.5,psi
